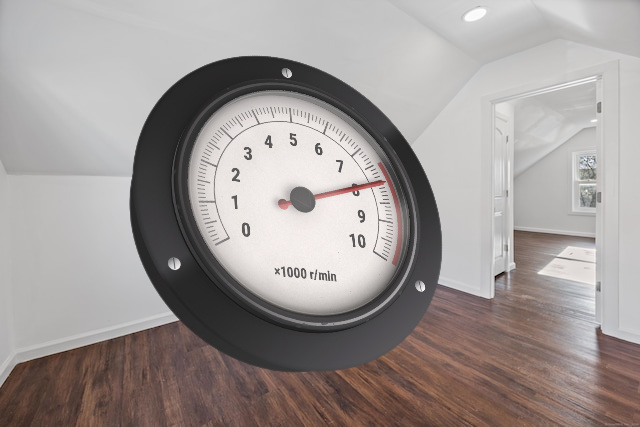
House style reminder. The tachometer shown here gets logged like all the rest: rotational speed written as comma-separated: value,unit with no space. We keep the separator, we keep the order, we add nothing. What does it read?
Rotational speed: 8000,rpm
